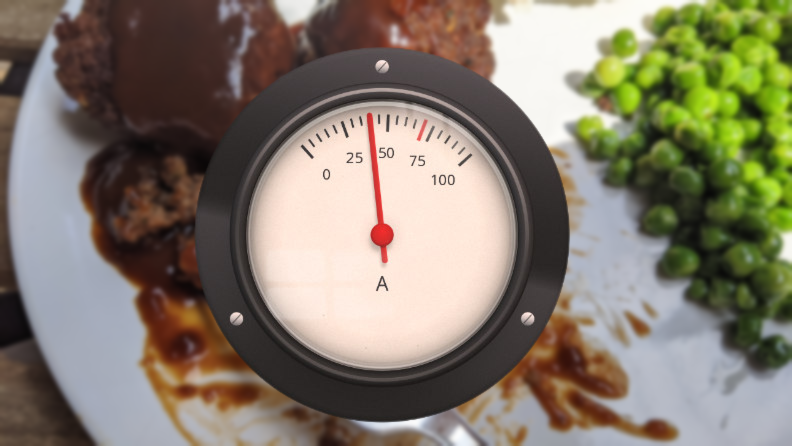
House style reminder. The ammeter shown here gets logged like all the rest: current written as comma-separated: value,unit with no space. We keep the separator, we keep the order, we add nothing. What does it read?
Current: 40,A
